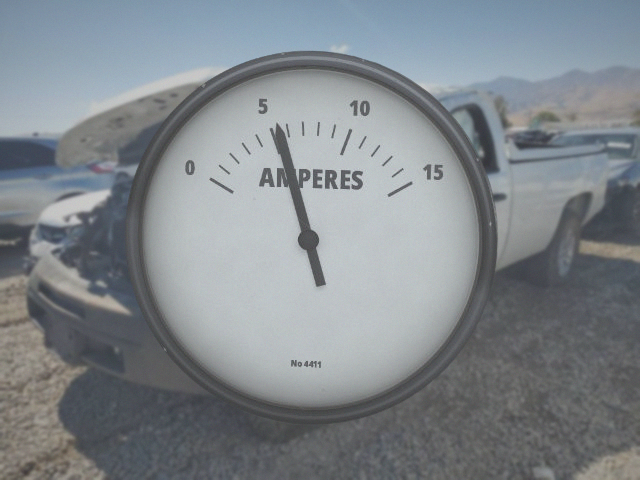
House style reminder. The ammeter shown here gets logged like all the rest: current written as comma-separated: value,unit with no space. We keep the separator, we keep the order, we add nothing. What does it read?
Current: 5.5,A
